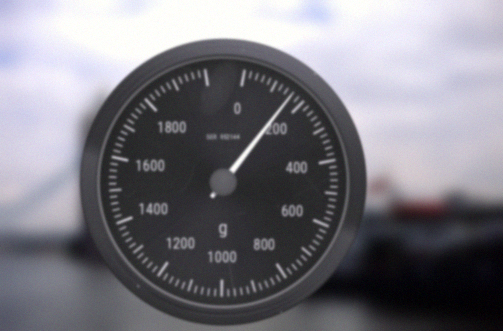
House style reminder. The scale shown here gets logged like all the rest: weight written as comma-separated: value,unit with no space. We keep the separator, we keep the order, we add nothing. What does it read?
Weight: 160,g
